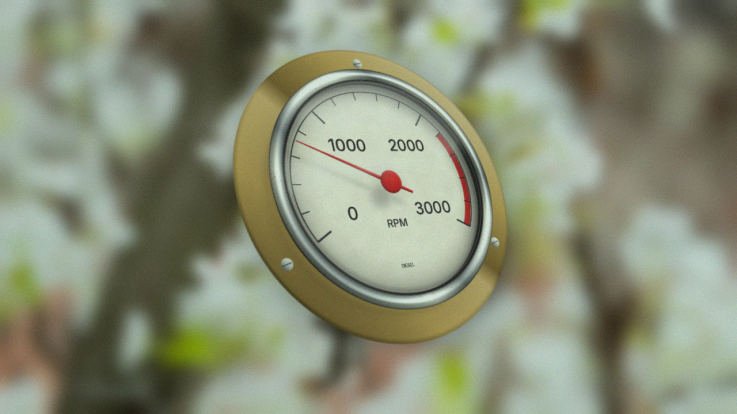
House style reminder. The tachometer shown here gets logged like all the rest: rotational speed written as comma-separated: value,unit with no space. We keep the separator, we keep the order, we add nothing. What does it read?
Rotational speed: 700,rpm
